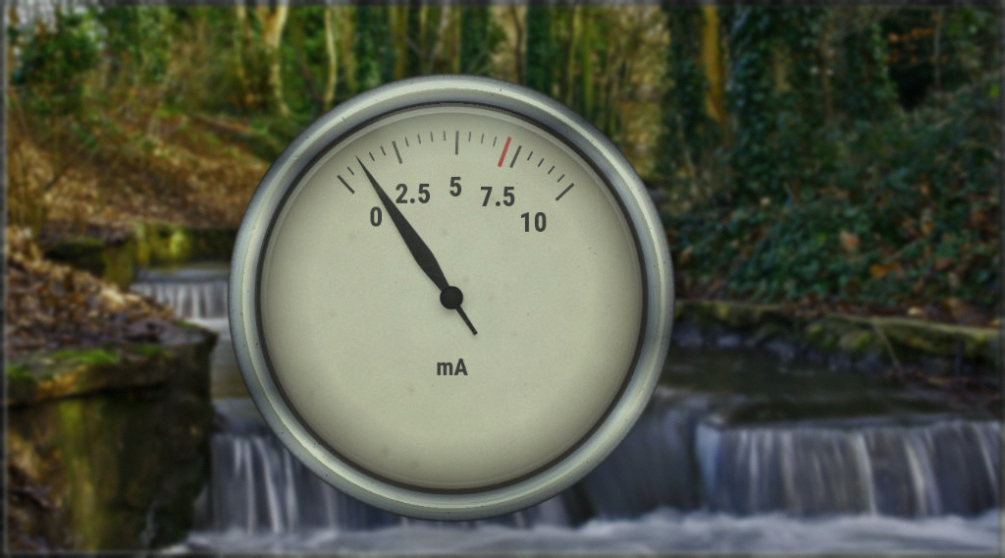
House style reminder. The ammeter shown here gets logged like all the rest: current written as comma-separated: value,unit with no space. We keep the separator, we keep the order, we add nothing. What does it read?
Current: 1,mA
